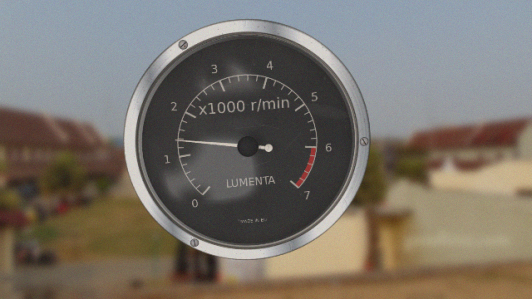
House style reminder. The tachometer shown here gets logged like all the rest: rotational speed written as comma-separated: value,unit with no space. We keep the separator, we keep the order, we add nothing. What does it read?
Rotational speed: 1400,rpm
